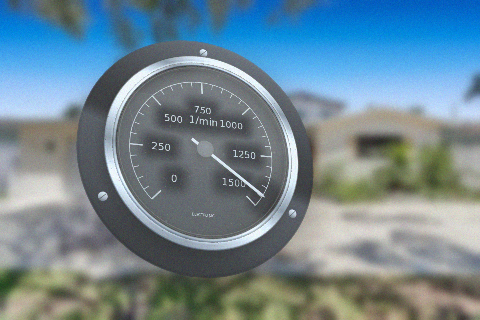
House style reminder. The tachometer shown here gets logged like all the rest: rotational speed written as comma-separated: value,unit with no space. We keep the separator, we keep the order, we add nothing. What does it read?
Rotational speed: 1450,rpm
